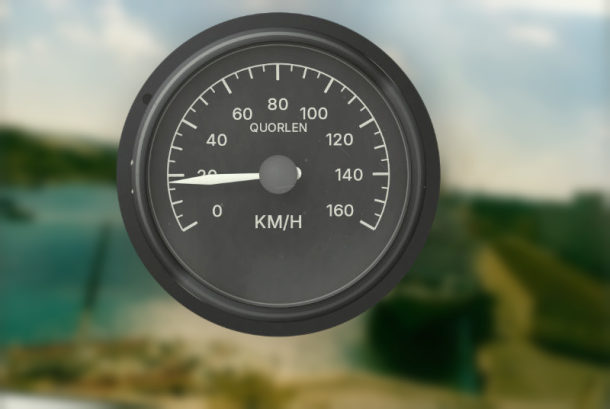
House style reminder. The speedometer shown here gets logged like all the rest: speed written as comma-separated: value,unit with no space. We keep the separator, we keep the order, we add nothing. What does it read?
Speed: 17.5,km/h
